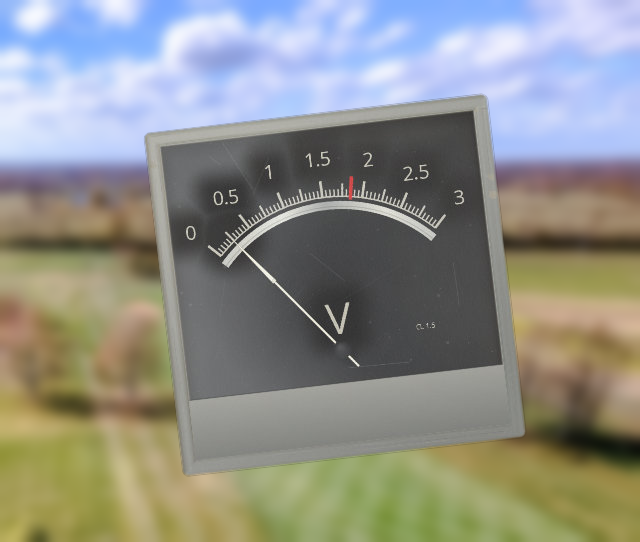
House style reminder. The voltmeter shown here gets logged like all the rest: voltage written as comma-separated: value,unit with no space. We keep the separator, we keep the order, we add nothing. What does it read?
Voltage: 0.25,V
